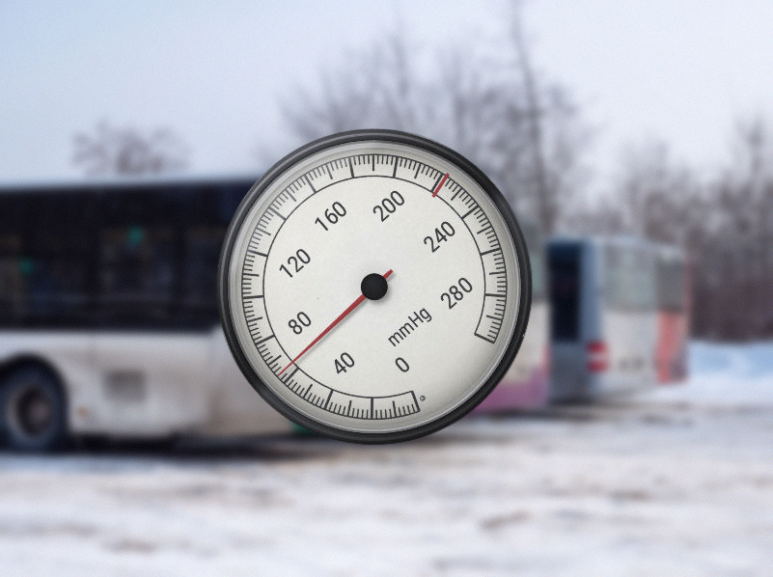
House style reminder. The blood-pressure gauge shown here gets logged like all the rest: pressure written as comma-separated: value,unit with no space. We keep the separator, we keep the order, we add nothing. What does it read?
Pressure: 64,mmHg
